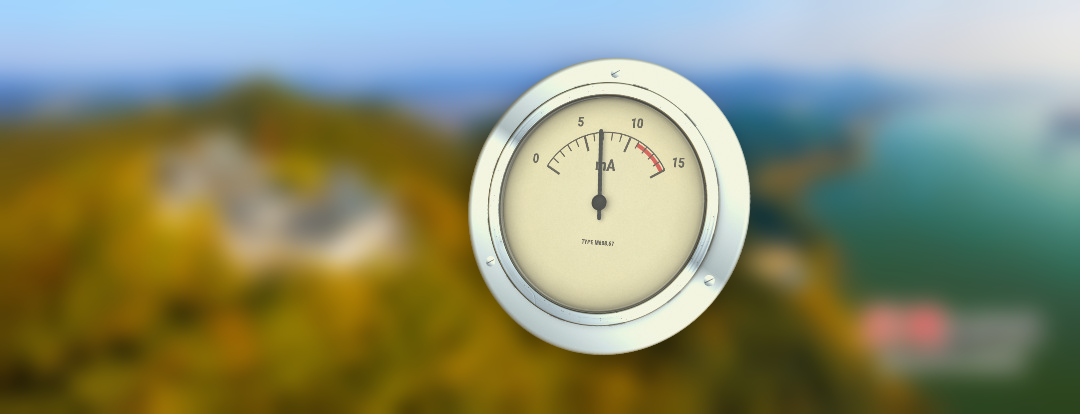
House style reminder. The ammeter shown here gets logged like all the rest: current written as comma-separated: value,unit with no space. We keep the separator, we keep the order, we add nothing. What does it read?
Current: 7,mA
